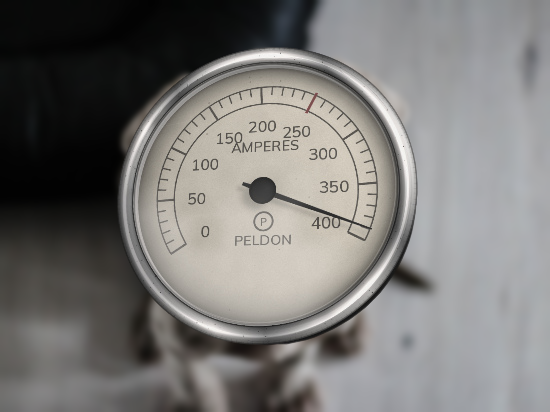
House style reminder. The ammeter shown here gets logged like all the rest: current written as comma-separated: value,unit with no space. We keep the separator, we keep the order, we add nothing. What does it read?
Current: 390,A
